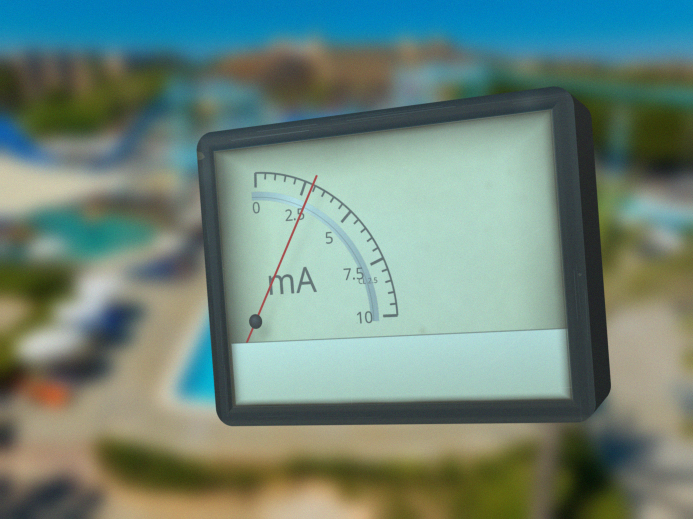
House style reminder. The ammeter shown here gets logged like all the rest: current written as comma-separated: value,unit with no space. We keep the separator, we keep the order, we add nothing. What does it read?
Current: 3,mA
